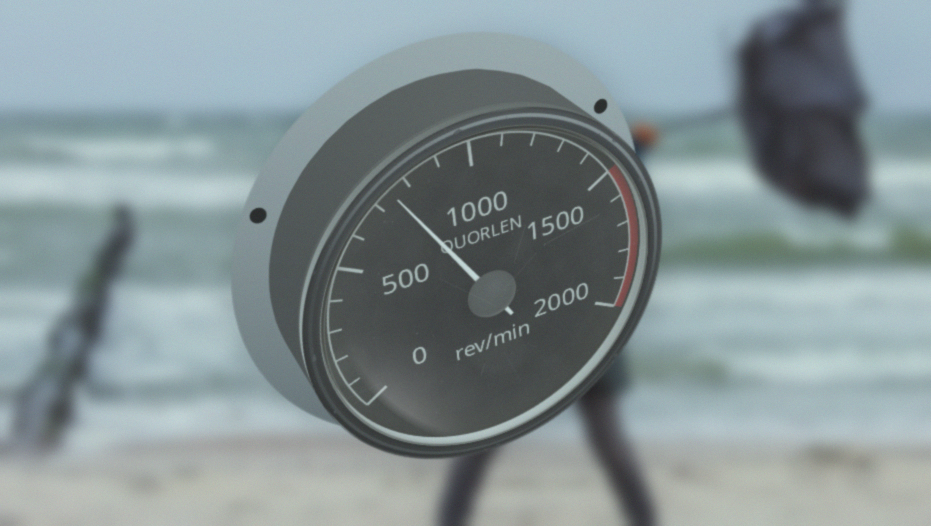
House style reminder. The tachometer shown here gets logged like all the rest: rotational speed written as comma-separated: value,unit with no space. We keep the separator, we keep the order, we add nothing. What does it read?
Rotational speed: 750,rpm
